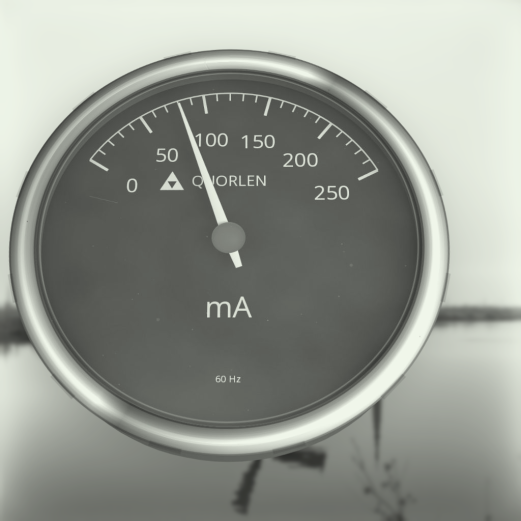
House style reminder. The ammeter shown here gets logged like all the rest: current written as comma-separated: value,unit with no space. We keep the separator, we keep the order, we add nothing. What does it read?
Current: 80,mA
